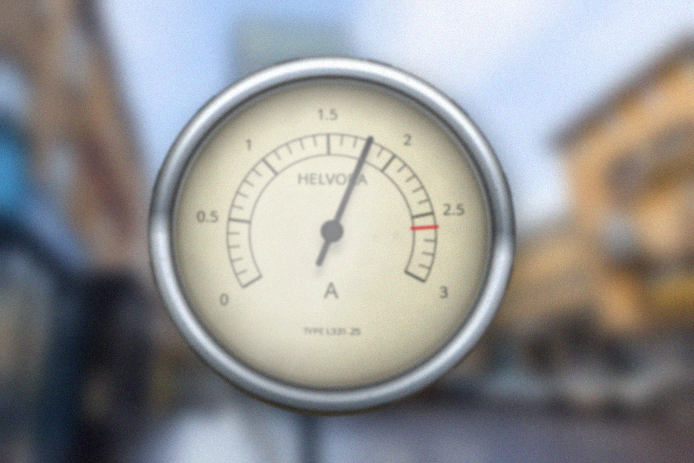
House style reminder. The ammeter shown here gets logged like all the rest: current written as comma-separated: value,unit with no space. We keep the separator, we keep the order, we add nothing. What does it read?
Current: 1.8,A
